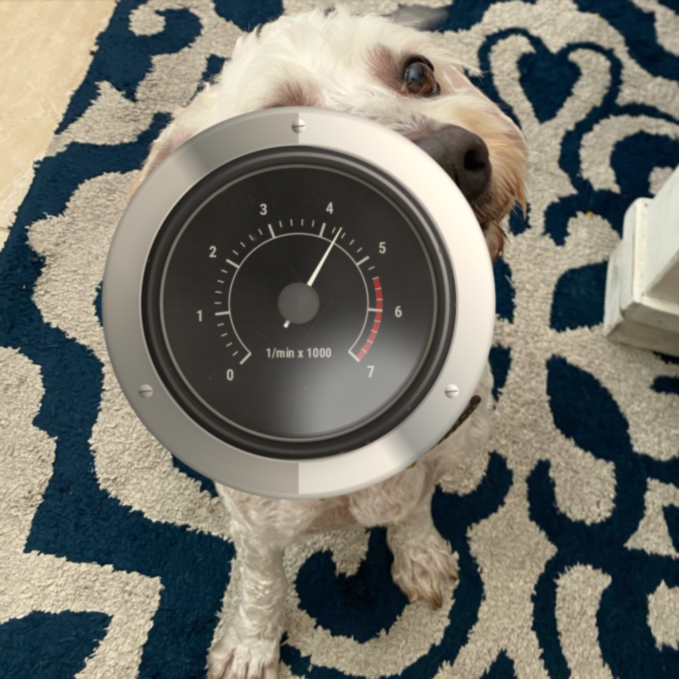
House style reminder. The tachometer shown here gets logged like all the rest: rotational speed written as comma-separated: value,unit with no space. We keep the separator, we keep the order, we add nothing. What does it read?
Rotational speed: 4300,rpm
